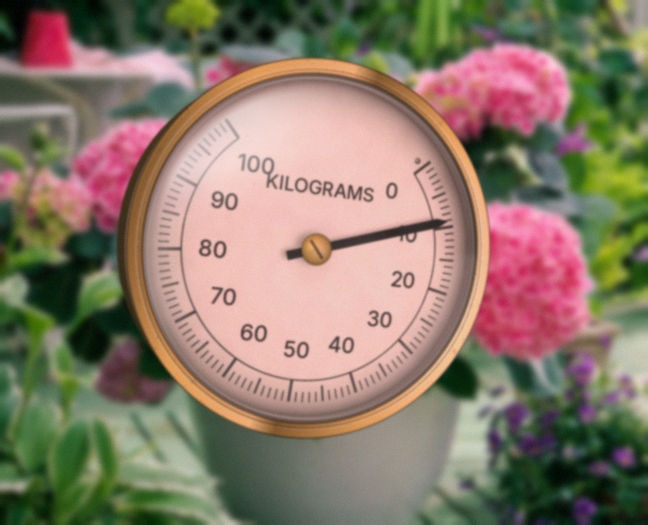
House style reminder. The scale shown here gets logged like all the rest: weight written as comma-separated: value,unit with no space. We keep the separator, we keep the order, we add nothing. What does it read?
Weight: 9,kg
